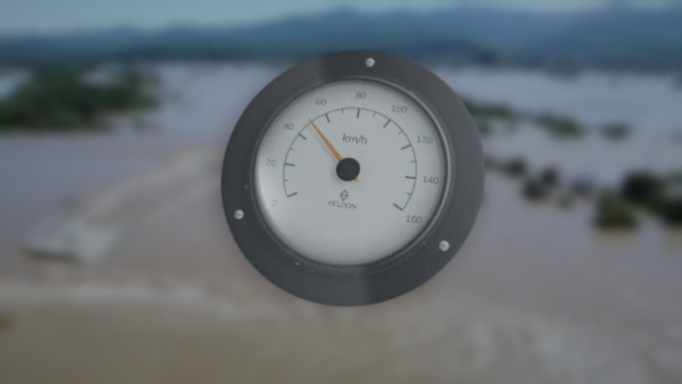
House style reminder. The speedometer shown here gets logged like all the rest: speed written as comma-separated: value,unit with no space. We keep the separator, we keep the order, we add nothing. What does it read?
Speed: 50,km/h
